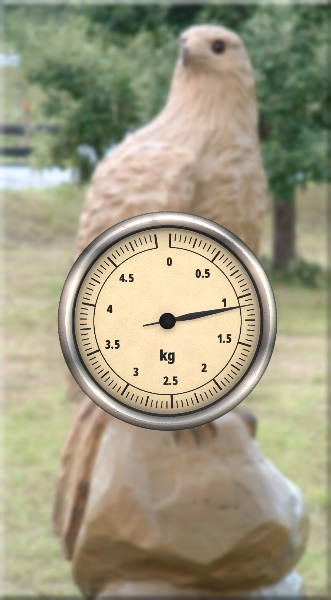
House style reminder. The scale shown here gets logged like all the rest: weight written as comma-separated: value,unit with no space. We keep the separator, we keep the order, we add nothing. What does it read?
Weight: 1.1,kg
